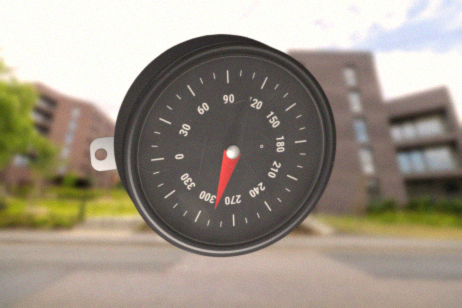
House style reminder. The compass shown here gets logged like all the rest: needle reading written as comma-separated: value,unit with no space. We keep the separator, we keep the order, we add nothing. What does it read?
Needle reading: 290,°
